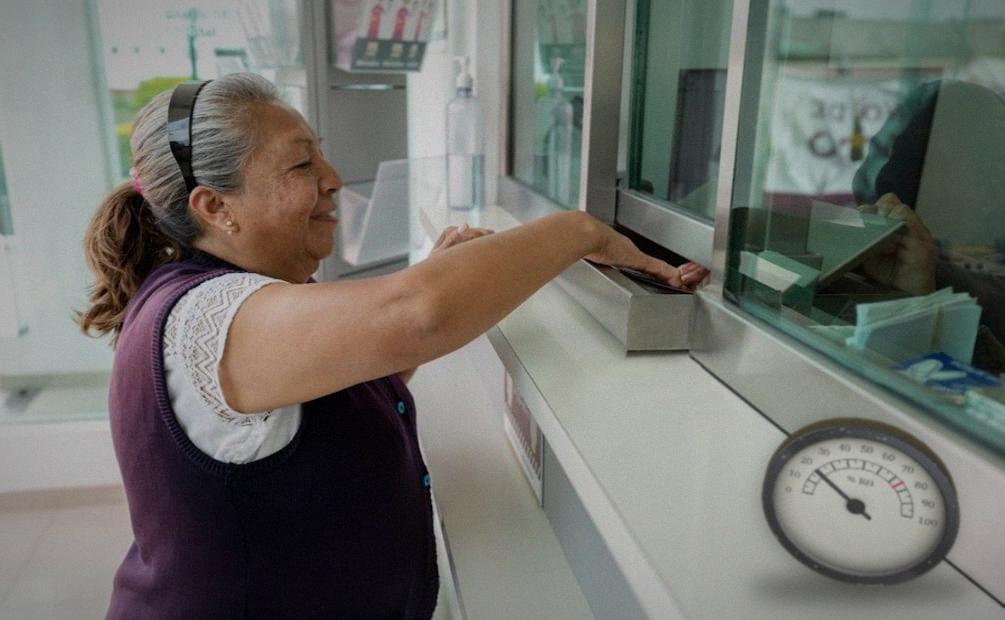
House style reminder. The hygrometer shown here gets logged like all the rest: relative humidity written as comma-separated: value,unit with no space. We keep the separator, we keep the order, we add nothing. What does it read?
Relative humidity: 20,%
